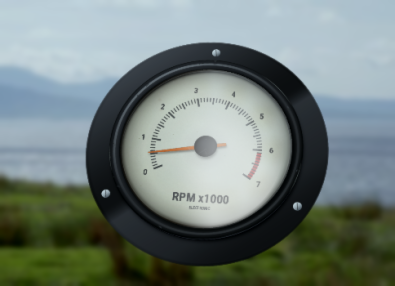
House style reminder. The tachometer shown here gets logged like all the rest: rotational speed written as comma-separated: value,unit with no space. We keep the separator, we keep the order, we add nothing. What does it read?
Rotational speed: 500,rpm
